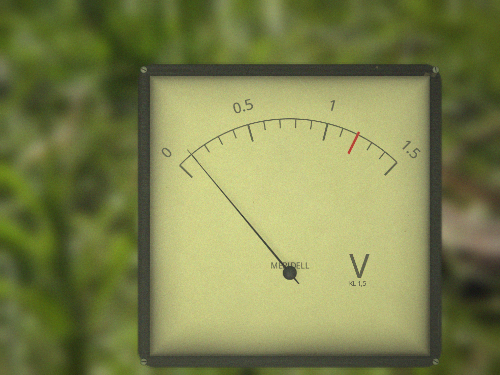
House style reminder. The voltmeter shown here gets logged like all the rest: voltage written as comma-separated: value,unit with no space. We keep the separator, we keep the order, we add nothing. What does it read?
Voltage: 0.1,V
